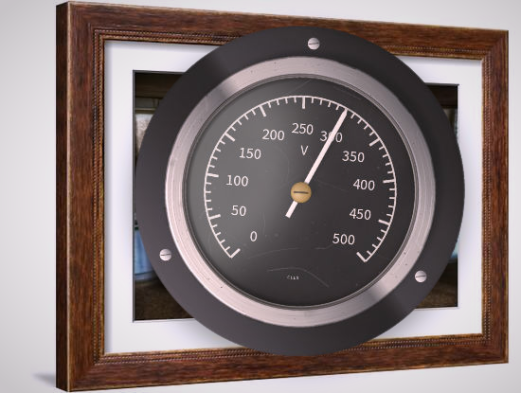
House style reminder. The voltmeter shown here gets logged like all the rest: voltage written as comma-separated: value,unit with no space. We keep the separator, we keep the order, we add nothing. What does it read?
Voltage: 300,V
